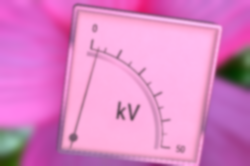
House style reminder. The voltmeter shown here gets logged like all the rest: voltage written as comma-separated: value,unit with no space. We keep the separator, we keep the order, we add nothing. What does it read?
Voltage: 2.5,kV
